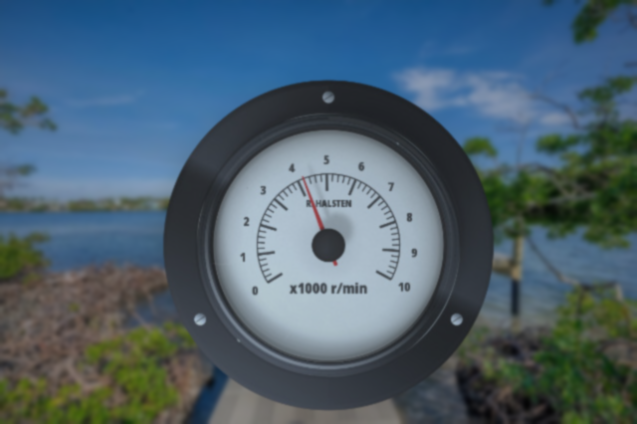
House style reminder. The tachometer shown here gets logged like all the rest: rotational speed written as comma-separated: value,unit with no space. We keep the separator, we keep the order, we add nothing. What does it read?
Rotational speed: 4200,rpm
